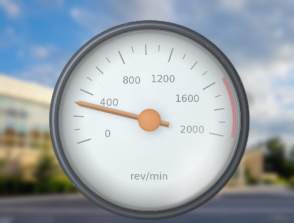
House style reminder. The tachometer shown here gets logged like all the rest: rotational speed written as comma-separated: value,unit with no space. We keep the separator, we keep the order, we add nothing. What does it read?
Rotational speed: 300,rpm
